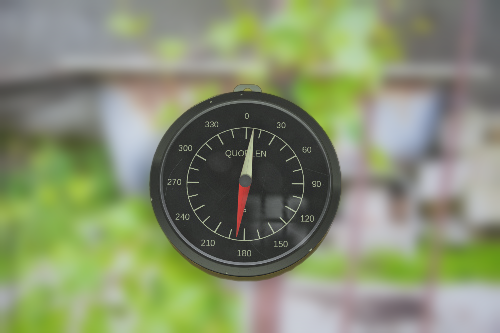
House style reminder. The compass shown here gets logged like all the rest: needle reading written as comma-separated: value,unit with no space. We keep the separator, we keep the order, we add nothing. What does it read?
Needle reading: 187.5,°
